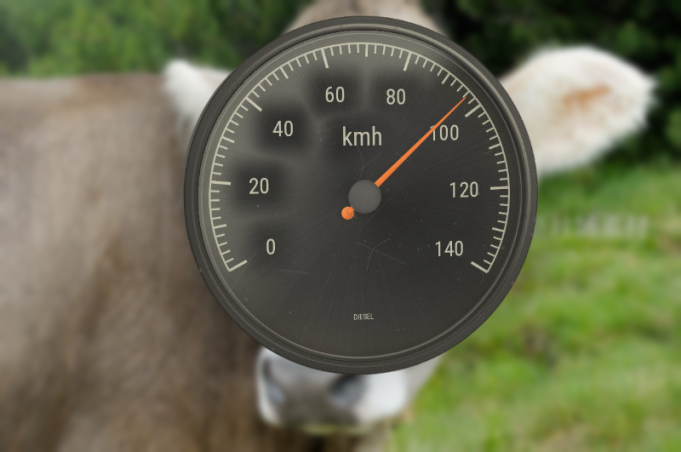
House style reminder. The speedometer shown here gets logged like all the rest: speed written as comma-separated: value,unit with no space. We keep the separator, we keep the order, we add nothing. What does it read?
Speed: 96,km/h
